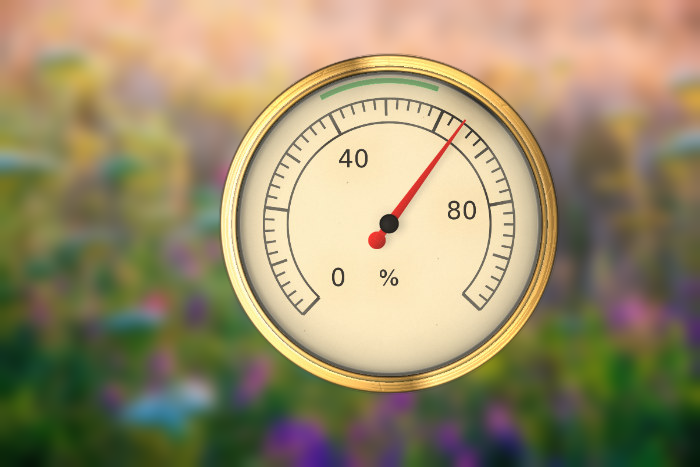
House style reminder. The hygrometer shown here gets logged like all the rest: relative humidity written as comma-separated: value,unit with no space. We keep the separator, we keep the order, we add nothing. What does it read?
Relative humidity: 64,%
